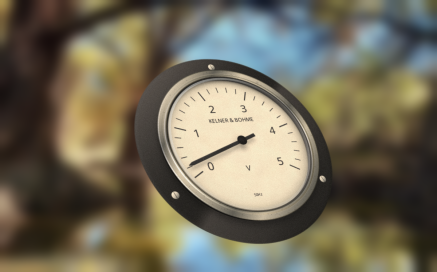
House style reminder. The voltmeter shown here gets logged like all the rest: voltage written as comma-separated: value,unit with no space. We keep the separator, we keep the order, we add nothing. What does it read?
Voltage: 0.2,V
